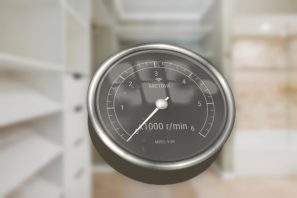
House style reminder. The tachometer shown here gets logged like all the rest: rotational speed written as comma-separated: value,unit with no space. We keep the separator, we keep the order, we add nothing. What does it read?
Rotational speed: 0,rpm
